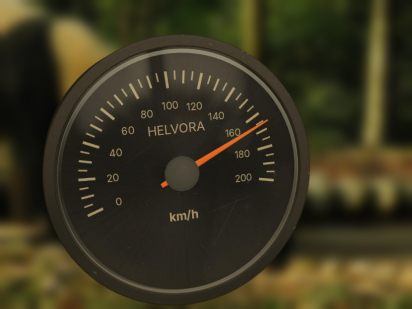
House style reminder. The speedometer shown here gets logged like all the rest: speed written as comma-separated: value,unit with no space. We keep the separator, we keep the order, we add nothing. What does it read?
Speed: 165,km/h
